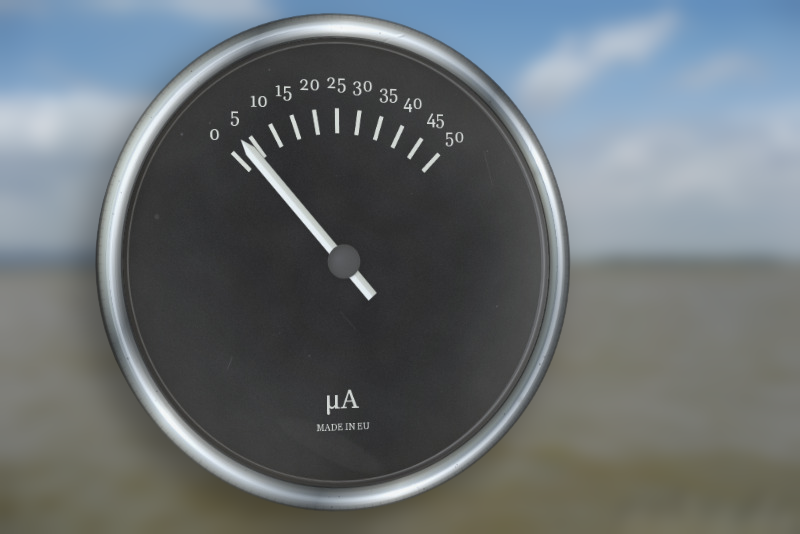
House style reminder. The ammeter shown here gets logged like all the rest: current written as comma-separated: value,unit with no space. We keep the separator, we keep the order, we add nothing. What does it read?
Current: 2.5,µA
